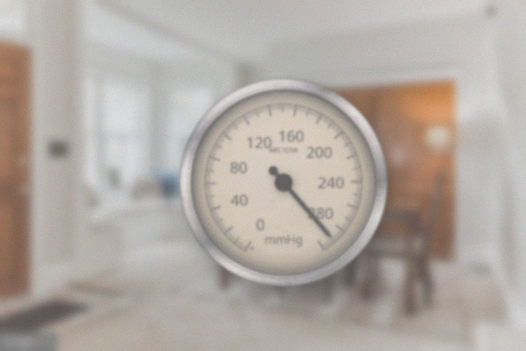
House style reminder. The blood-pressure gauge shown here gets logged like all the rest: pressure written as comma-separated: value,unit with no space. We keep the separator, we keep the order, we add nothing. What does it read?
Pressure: 290,mmHg
